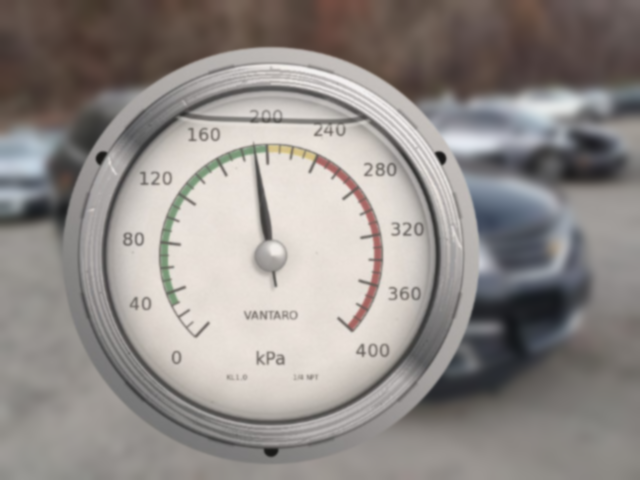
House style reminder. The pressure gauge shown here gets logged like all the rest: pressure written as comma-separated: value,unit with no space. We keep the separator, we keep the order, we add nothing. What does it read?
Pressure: 190,kPa
